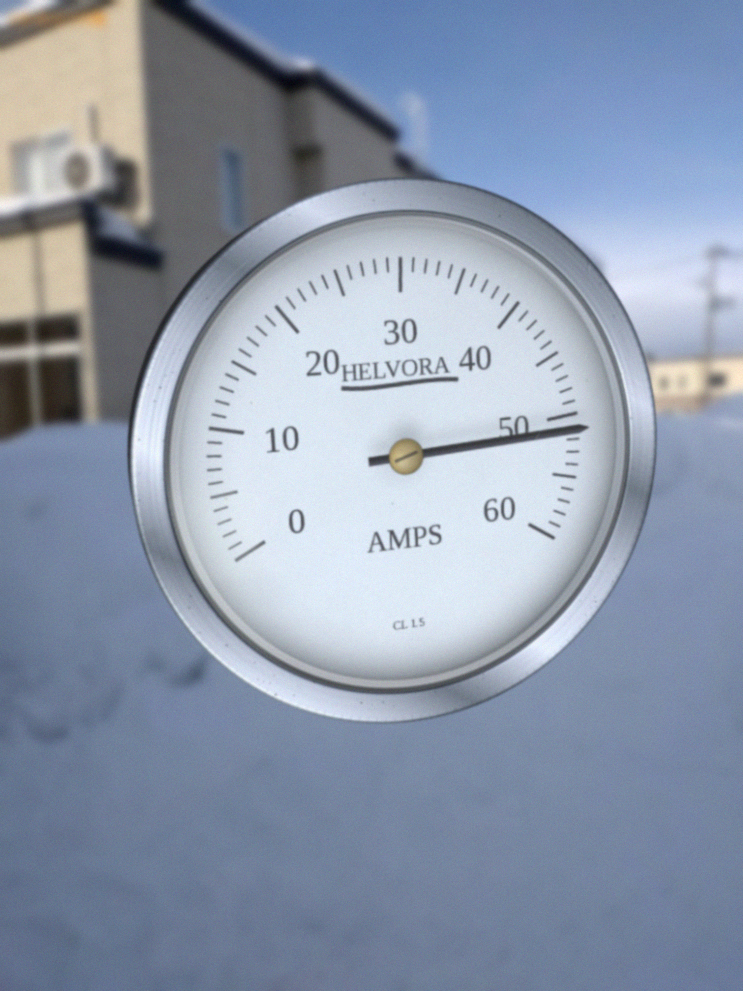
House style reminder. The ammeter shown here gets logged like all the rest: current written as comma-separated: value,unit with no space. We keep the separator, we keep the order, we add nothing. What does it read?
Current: 51,A
